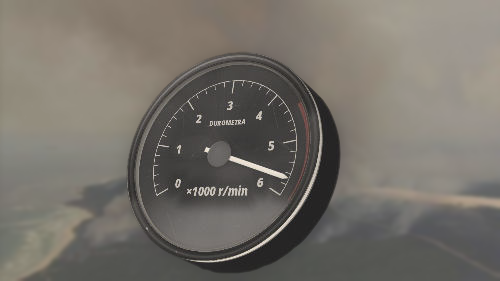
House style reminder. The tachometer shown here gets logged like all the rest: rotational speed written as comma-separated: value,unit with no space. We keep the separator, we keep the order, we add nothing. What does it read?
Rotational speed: 5700,rpm
